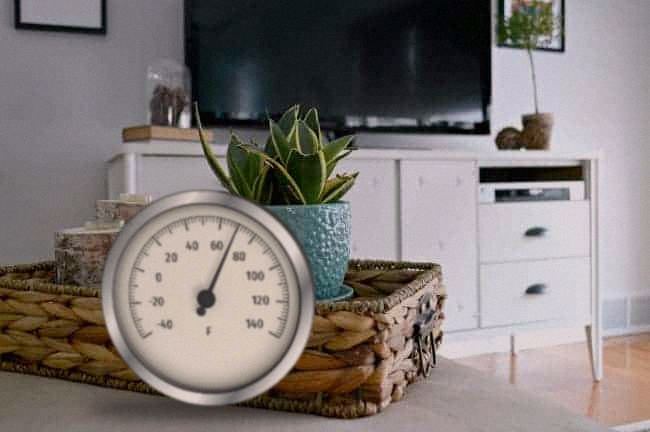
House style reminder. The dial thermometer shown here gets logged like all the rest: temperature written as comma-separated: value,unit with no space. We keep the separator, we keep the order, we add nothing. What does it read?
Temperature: 70,°F
